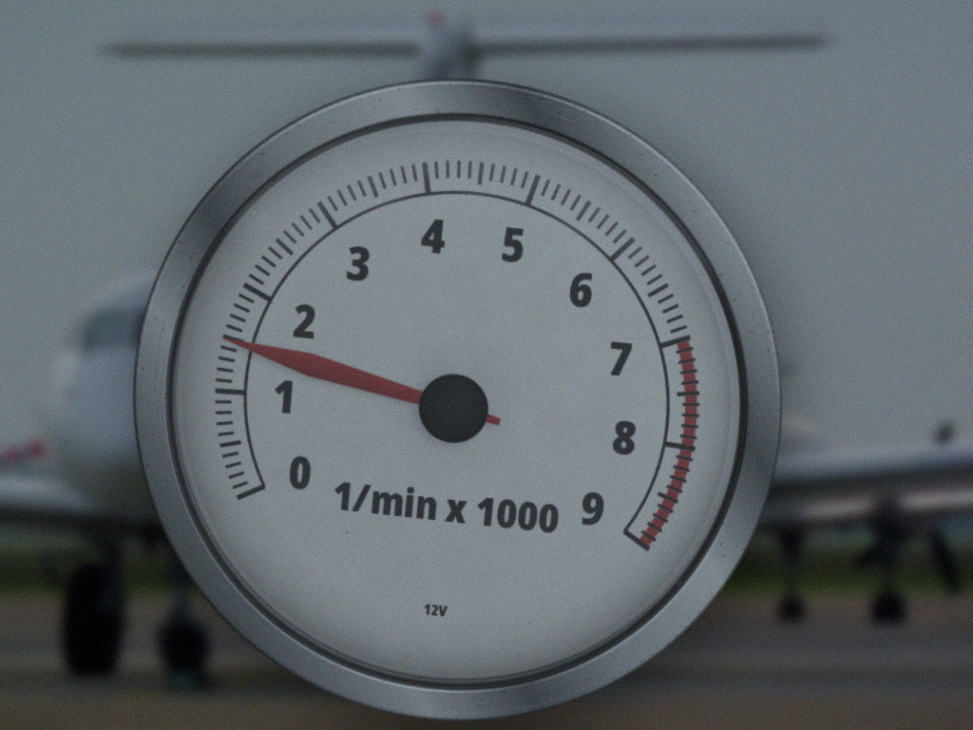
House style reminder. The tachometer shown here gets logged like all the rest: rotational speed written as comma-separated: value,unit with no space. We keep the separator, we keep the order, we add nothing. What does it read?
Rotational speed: 1500,rpm
